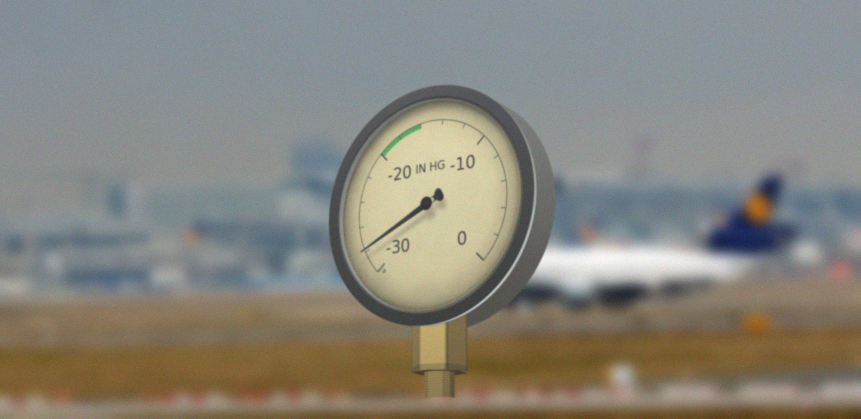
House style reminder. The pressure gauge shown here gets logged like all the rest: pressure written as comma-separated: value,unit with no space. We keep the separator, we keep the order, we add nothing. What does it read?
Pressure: -28,inHg
